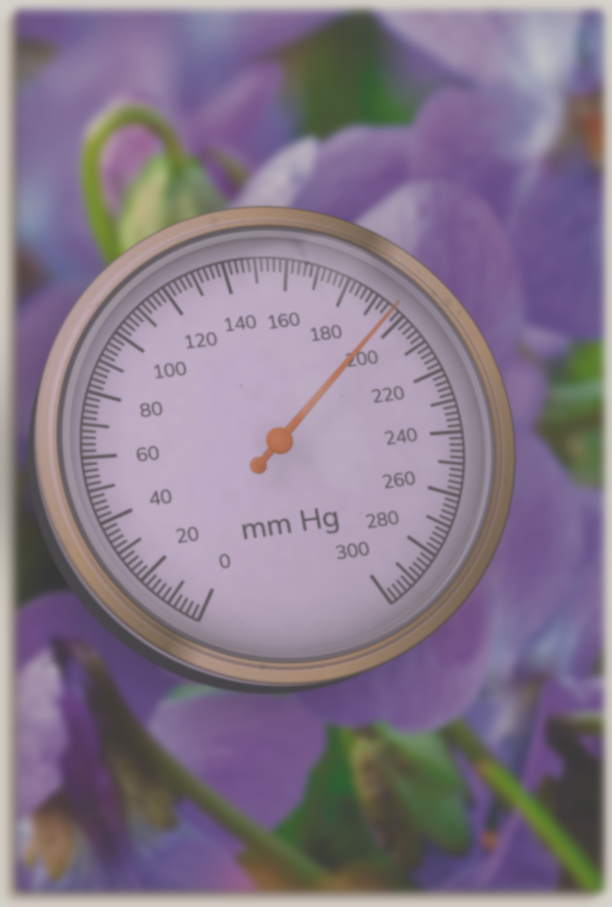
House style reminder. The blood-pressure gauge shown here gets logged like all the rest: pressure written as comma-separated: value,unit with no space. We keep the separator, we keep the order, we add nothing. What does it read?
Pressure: 196,mmHg
